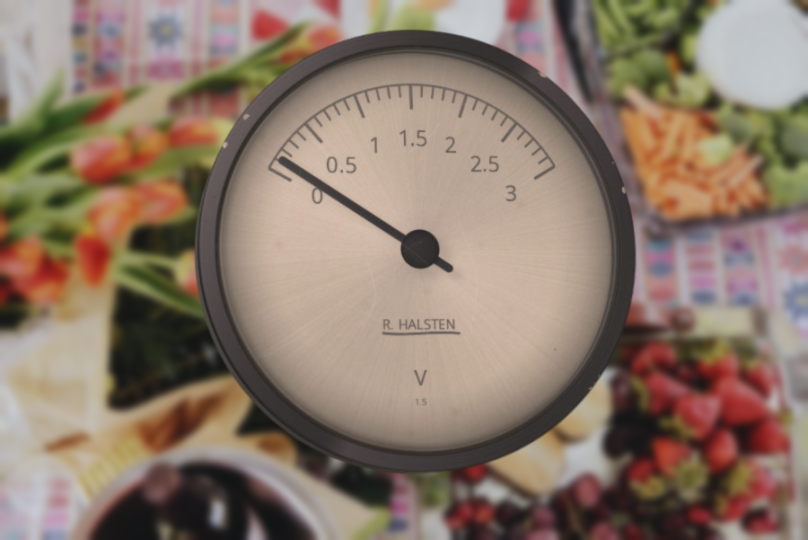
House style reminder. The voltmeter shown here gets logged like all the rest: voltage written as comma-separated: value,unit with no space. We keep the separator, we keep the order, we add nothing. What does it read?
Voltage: 0.1,V
